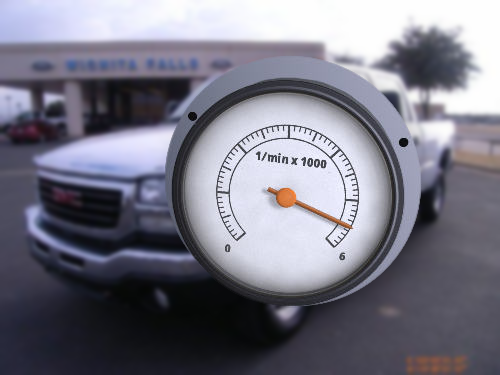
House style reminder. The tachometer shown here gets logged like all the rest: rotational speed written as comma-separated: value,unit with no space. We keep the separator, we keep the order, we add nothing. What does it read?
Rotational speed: 5500,rpm
